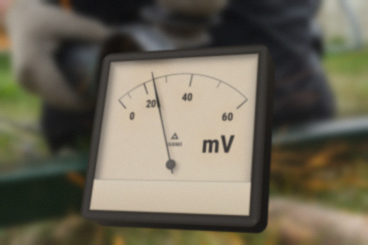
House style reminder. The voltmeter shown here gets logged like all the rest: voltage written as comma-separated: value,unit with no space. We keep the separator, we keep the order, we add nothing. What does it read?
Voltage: 25,mV
